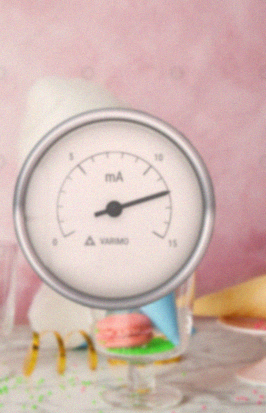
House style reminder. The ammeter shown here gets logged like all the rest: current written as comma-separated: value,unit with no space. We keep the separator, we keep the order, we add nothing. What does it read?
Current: 12,mA
